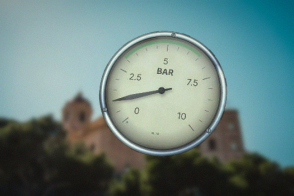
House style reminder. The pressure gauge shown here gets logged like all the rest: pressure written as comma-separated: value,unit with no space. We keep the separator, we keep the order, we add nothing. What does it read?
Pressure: 1,bar
